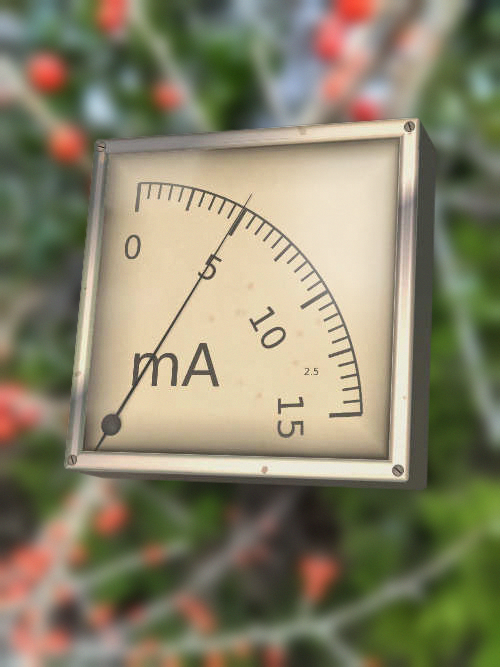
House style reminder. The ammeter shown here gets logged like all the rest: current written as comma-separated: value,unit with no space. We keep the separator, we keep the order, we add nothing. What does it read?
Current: 5,mA
